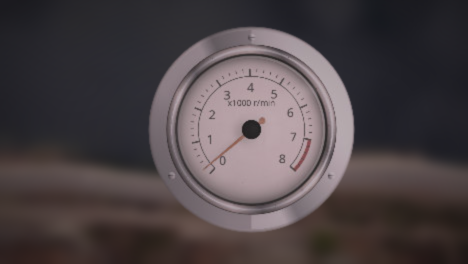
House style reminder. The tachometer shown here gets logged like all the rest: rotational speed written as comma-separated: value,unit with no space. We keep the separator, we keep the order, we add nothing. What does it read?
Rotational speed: 200,rpm
